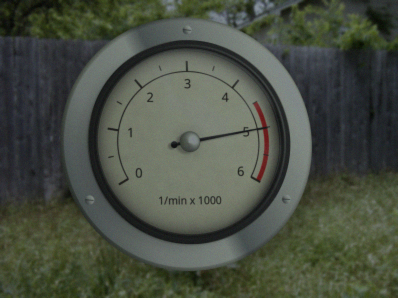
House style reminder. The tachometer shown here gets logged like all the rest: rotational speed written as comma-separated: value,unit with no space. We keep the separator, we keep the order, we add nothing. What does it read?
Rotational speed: 5000,rpm
